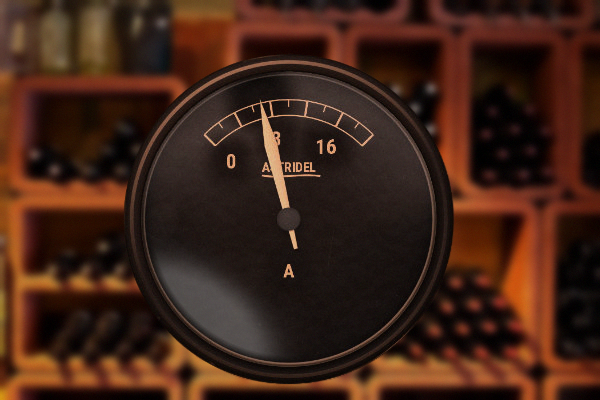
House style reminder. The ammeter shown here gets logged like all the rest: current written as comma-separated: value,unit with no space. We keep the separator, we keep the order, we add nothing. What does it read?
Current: 7,A
